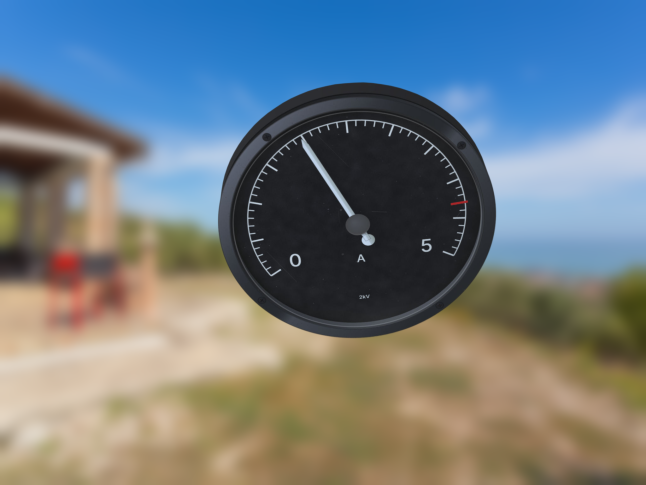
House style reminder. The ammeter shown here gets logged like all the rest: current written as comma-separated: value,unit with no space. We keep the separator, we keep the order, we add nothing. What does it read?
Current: 2,A
